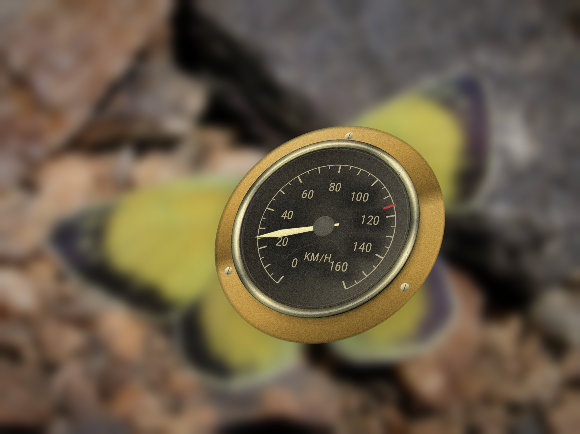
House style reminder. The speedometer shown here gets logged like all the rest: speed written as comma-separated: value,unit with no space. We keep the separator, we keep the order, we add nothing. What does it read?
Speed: 25,km/h
